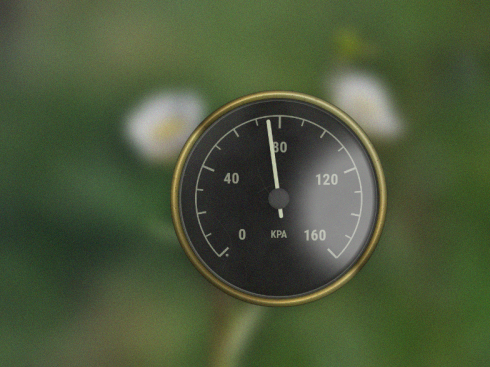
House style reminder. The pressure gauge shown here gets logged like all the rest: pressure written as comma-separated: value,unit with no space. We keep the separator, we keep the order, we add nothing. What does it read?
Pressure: 75,kPa
